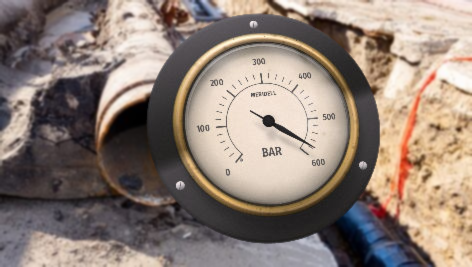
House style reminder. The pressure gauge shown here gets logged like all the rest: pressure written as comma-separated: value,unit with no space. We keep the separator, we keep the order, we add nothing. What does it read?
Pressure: 580,bar
